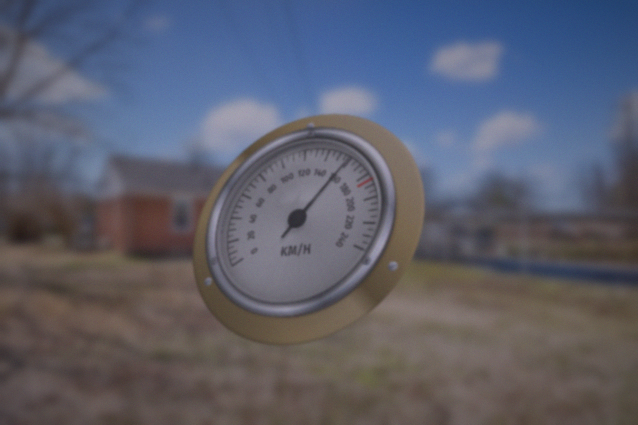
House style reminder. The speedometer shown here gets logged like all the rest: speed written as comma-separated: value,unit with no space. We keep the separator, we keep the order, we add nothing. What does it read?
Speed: 160,km/h
